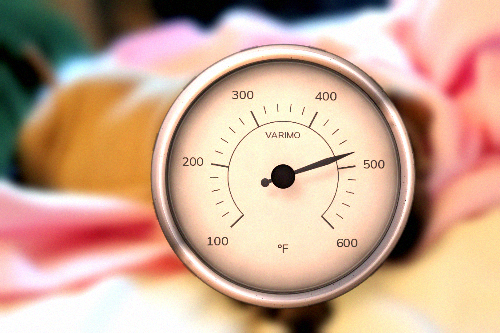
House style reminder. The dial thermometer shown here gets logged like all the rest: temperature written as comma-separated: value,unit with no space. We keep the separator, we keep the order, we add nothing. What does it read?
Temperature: 480,°F
